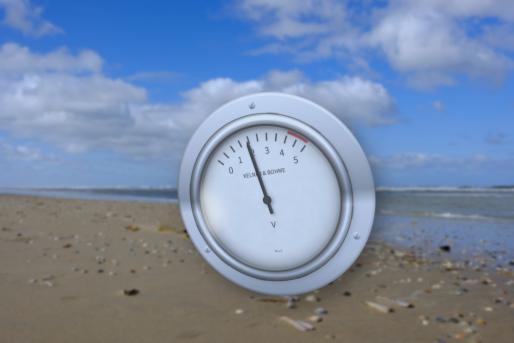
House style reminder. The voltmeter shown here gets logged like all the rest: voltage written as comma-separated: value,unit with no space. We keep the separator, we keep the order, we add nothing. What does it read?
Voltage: 2,V
